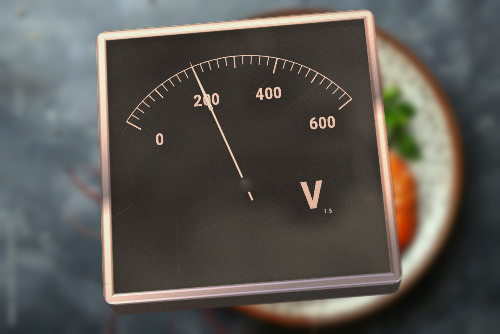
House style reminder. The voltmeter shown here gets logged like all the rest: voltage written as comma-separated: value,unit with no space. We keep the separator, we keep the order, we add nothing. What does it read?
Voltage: 200,V
